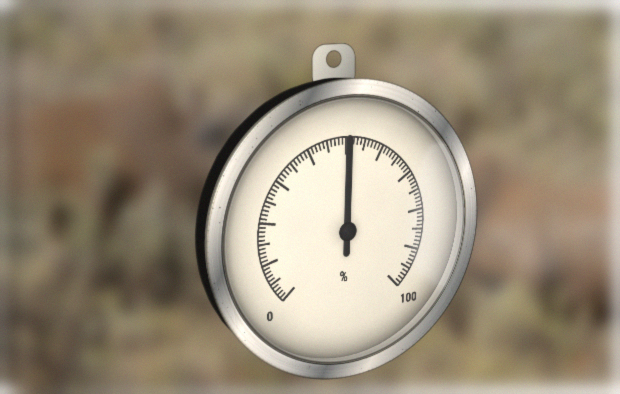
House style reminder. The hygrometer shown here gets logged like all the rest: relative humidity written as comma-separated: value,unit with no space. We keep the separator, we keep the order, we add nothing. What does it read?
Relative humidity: 50,%
